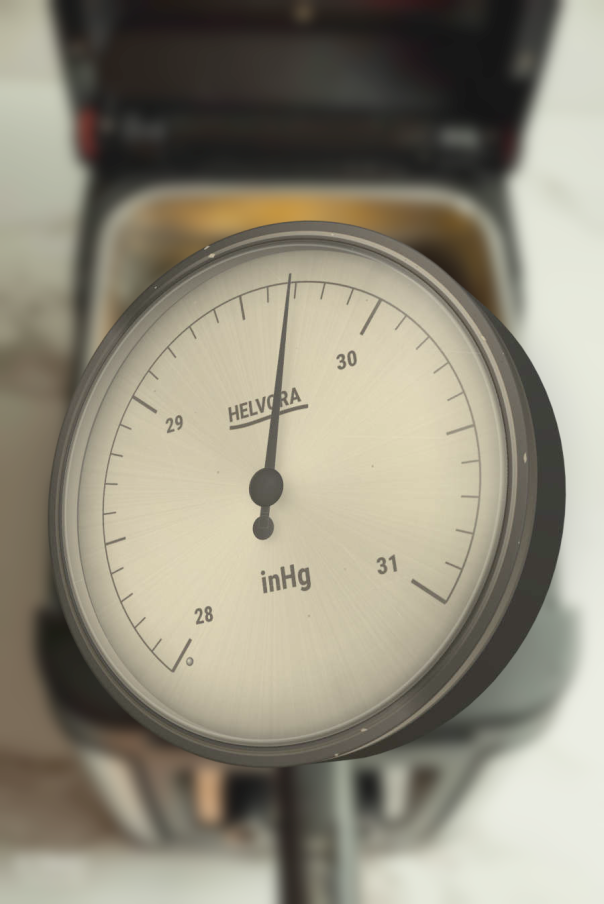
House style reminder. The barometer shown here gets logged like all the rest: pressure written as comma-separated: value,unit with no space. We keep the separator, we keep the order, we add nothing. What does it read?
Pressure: 29.7,inHg
